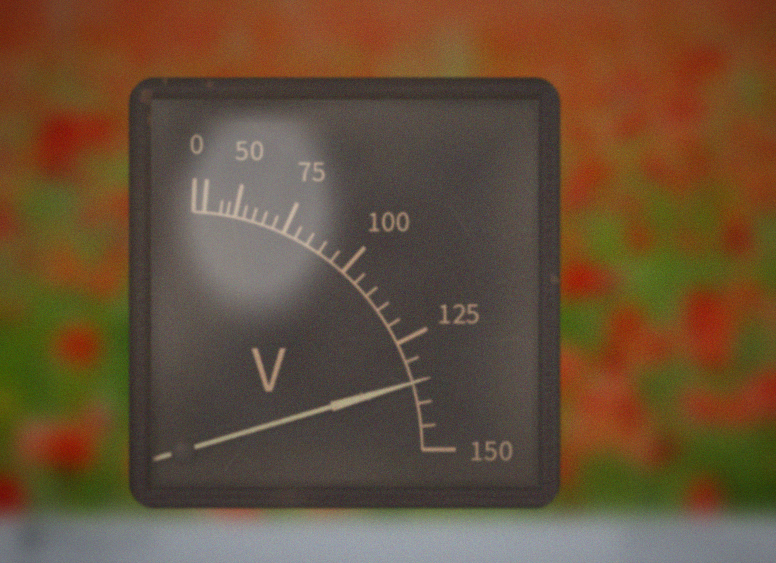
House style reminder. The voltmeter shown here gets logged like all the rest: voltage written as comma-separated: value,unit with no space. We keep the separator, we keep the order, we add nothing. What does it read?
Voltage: 135,V
